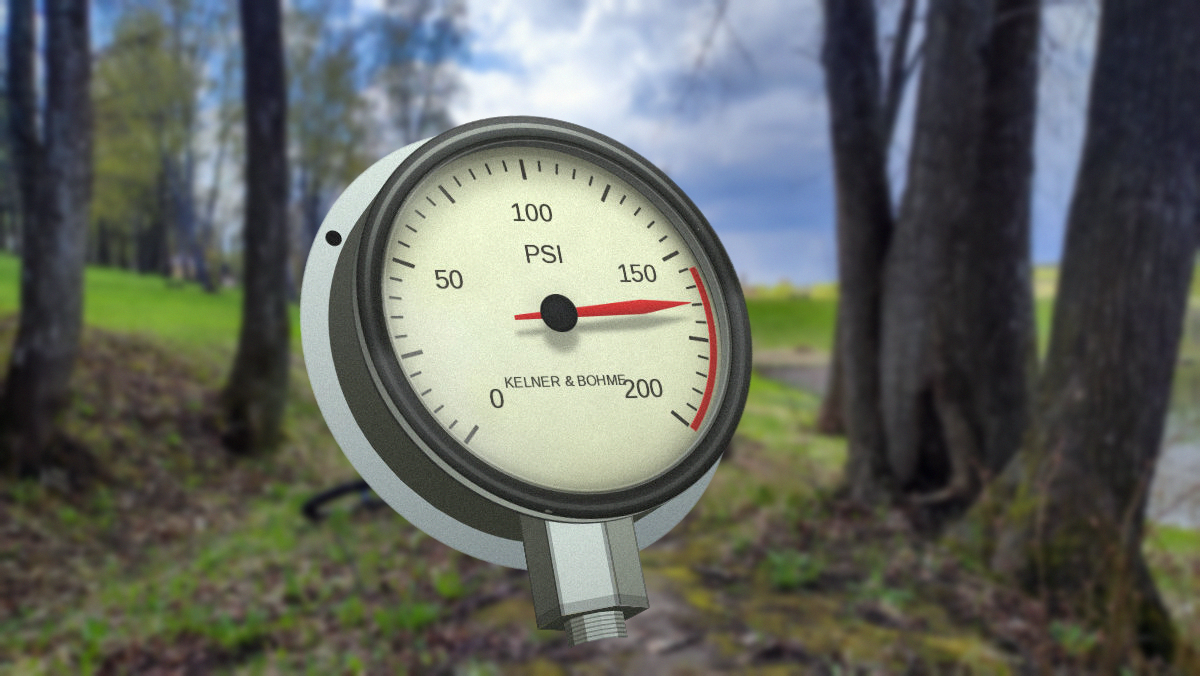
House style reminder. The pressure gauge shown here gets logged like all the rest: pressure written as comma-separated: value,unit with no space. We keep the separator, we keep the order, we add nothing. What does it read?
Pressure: 165,psi
